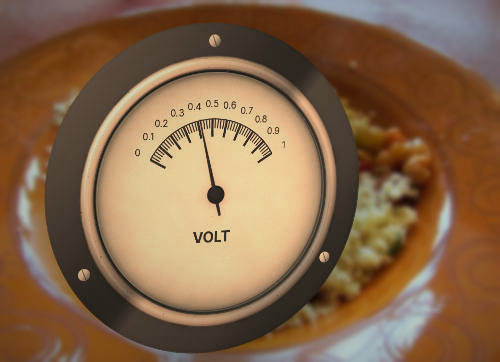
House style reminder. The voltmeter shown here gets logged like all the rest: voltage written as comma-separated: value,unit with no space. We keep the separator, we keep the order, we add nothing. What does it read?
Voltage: 0.4,V
